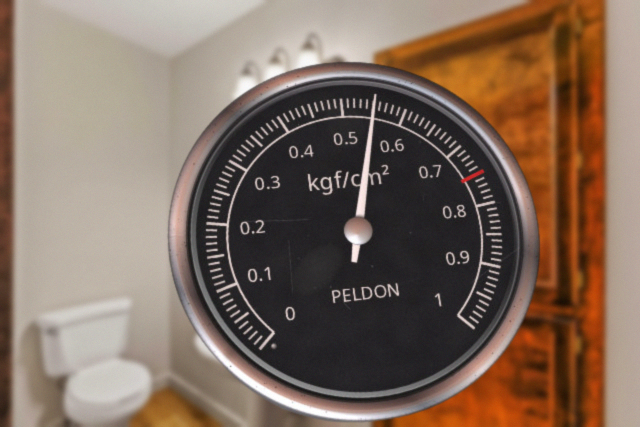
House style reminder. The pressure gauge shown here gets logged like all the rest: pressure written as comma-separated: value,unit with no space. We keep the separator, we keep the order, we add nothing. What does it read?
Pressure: 0.55,kg/cm²
